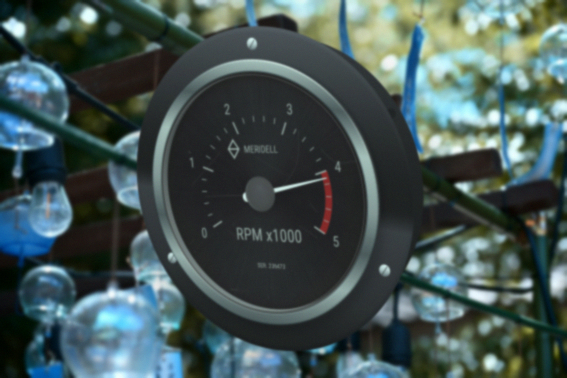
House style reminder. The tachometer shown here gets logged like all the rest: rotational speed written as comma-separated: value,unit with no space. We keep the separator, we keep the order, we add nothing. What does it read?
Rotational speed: 4100,rpm
